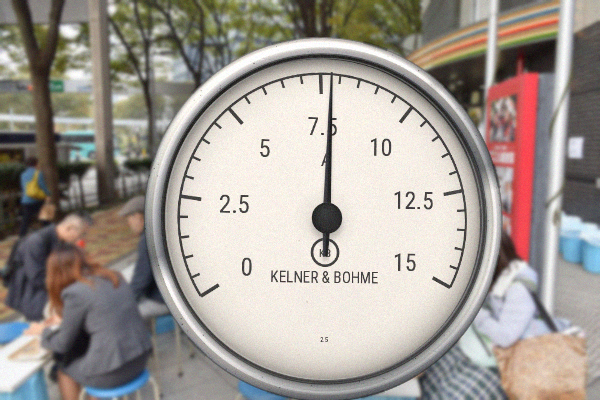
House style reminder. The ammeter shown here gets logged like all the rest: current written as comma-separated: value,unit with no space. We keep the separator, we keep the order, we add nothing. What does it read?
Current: 7.75,A
